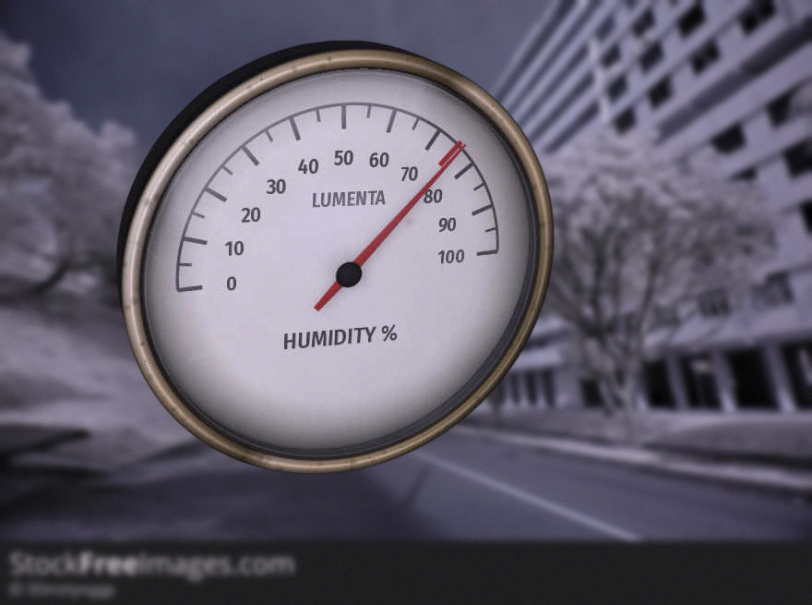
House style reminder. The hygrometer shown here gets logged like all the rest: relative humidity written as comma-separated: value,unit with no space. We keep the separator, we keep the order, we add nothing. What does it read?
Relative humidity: 75,%
